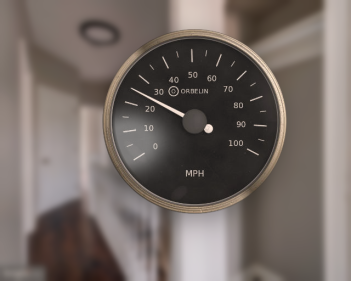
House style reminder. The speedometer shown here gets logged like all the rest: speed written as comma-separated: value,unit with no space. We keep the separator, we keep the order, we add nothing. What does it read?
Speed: 25,mph
